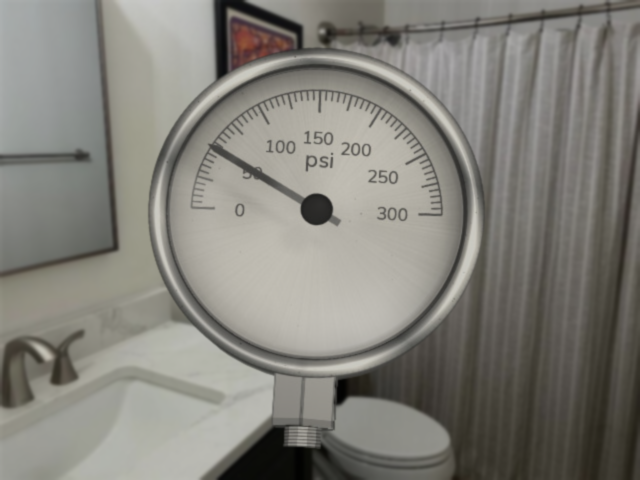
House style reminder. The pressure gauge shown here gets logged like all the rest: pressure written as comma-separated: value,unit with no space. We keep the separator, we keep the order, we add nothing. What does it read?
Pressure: 50,psi
